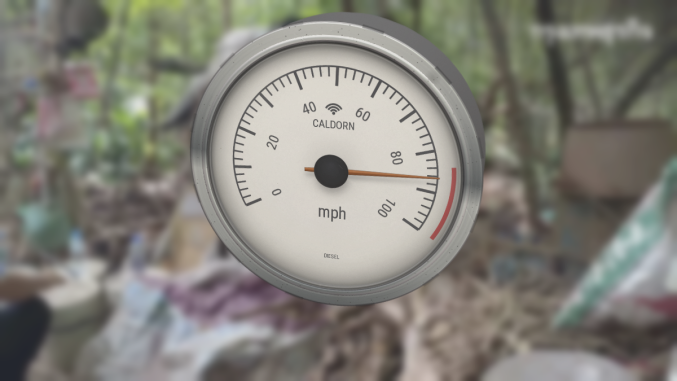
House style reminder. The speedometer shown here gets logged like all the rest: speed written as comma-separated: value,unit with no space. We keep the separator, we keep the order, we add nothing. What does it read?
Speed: 86,mph
